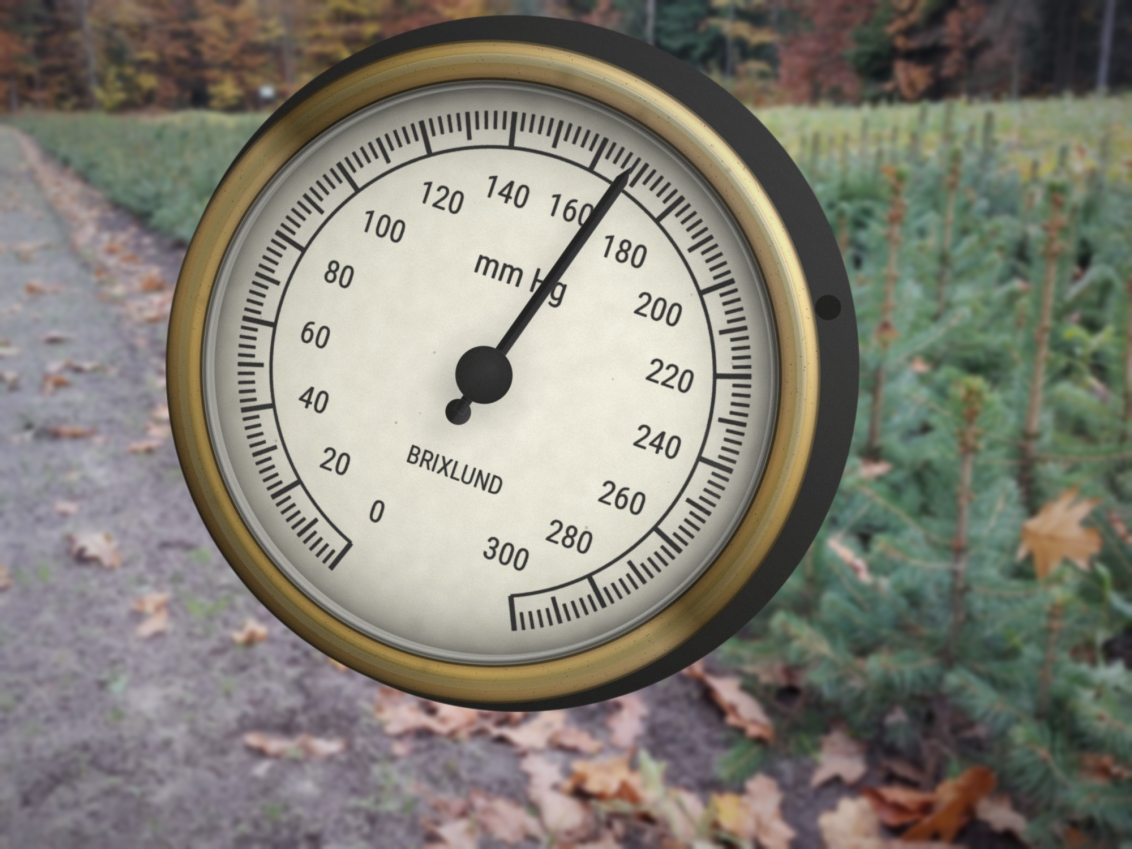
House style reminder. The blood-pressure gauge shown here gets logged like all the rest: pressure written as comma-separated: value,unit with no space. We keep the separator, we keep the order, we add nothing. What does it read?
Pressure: 168,mmHg
